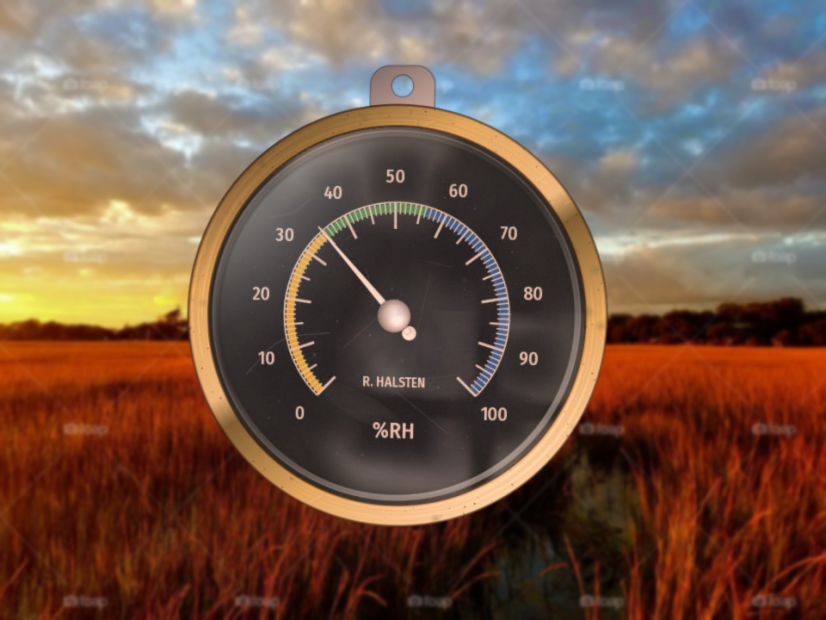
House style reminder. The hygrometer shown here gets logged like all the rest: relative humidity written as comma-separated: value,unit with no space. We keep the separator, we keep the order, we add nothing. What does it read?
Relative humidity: 35,%
